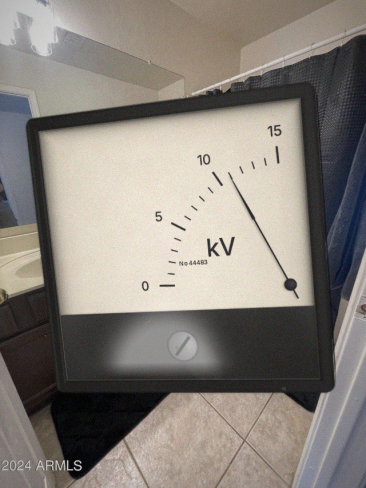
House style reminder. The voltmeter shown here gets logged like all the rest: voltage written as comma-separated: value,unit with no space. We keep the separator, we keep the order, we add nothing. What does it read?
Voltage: 11,kV
